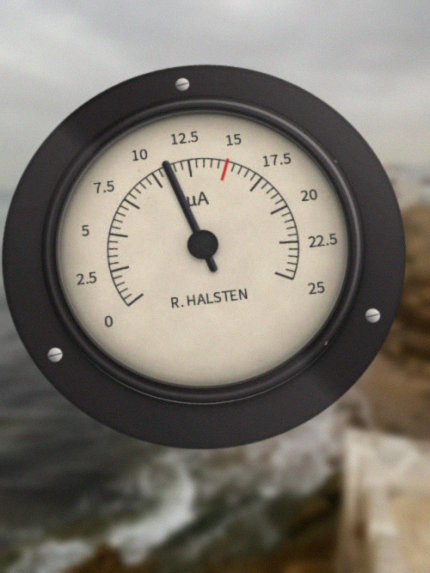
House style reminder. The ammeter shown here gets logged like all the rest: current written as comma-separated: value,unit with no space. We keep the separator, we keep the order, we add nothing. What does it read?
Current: 11,µA
